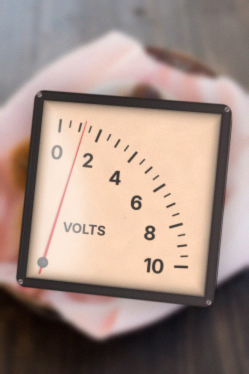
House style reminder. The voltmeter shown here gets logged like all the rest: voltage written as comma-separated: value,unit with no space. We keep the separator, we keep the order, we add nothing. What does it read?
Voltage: 1.25,V
